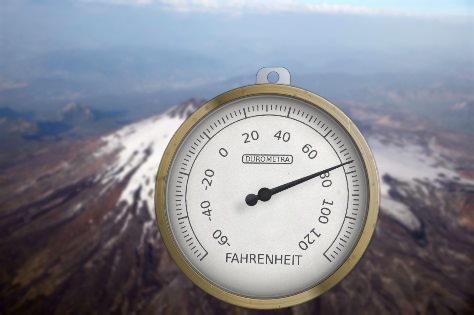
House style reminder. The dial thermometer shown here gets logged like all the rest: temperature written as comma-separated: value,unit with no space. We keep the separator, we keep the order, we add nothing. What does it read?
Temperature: 76,°F
